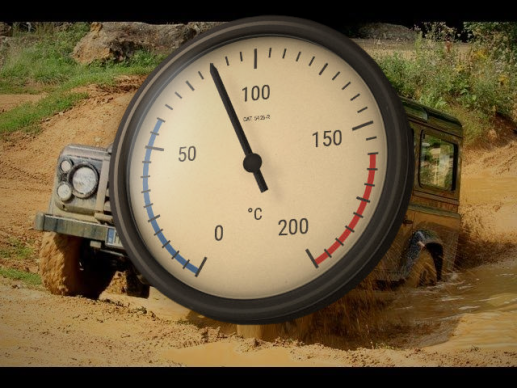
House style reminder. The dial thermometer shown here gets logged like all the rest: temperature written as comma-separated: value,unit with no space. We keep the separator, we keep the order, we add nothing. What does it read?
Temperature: 85,°C
